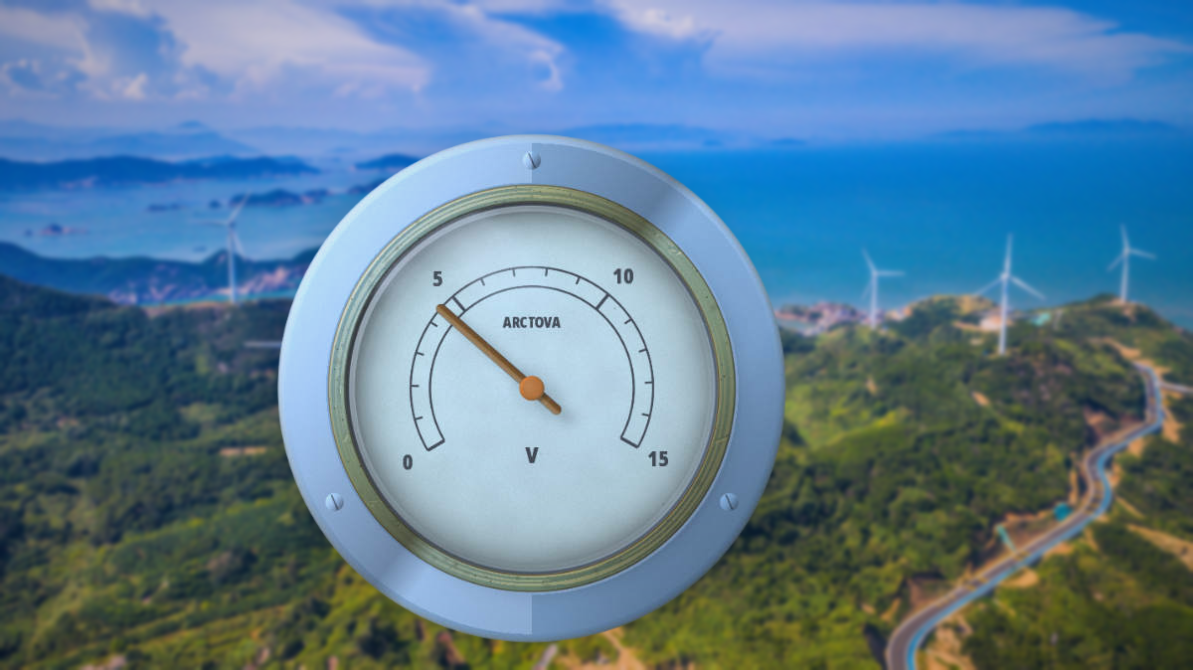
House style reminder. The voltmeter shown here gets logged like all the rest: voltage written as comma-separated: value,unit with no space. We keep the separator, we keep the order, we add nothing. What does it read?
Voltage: 4.5,V
